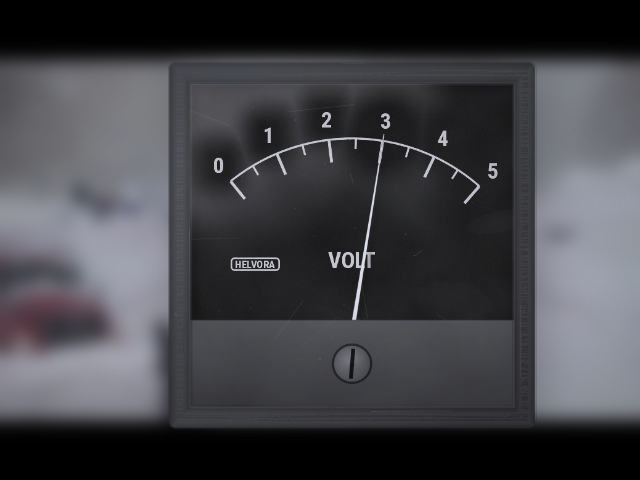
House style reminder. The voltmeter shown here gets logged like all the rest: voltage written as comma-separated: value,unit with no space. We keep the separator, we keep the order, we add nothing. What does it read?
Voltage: 3,V
